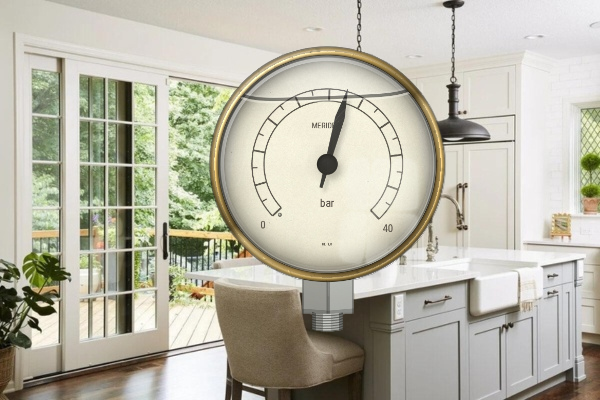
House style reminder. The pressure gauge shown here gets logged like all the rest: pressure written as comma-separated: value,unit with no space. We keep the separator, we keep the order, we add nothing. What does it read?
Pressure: 22,bar
